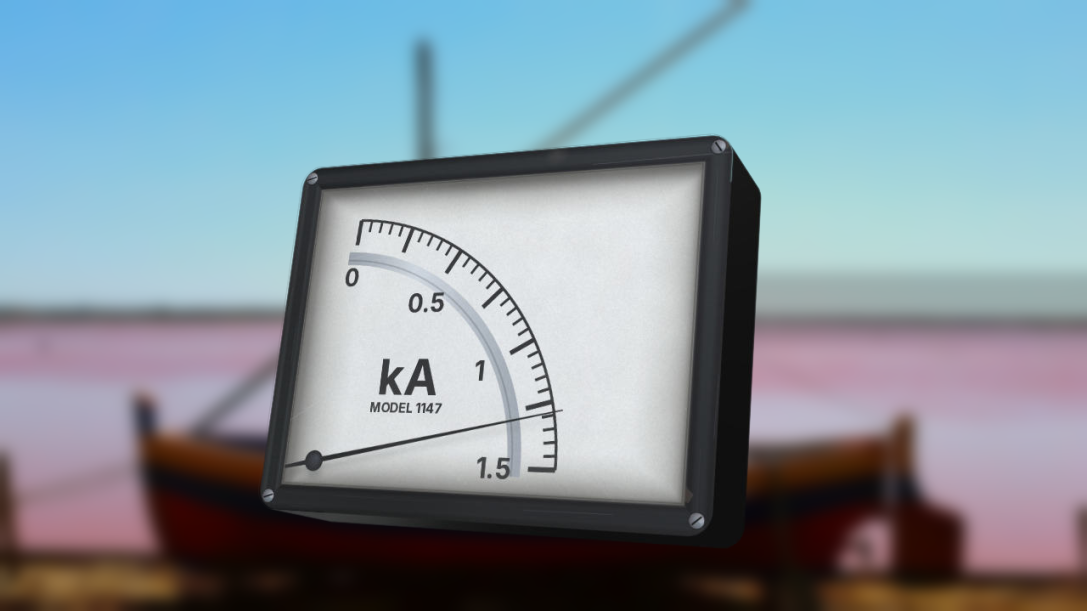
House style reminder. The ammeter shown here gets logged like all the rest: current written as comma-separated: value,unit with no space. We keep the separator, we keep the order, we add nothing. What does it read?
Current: 1.3,kA
